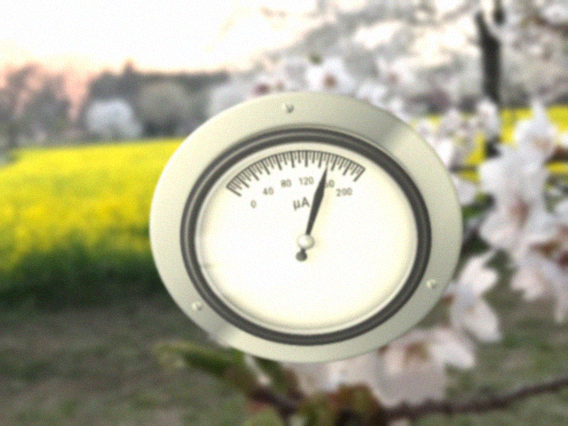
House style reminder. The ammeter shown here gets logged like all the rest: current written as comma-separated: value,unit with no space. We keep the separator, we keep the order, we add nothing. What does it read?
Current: 150,µA
